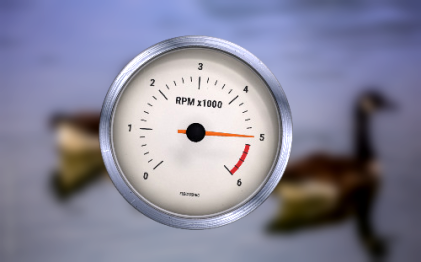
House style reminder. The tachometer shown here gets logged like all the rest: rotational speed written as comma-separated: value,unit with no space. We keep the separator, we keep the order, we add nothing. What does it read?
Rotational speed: 5000,rpm
